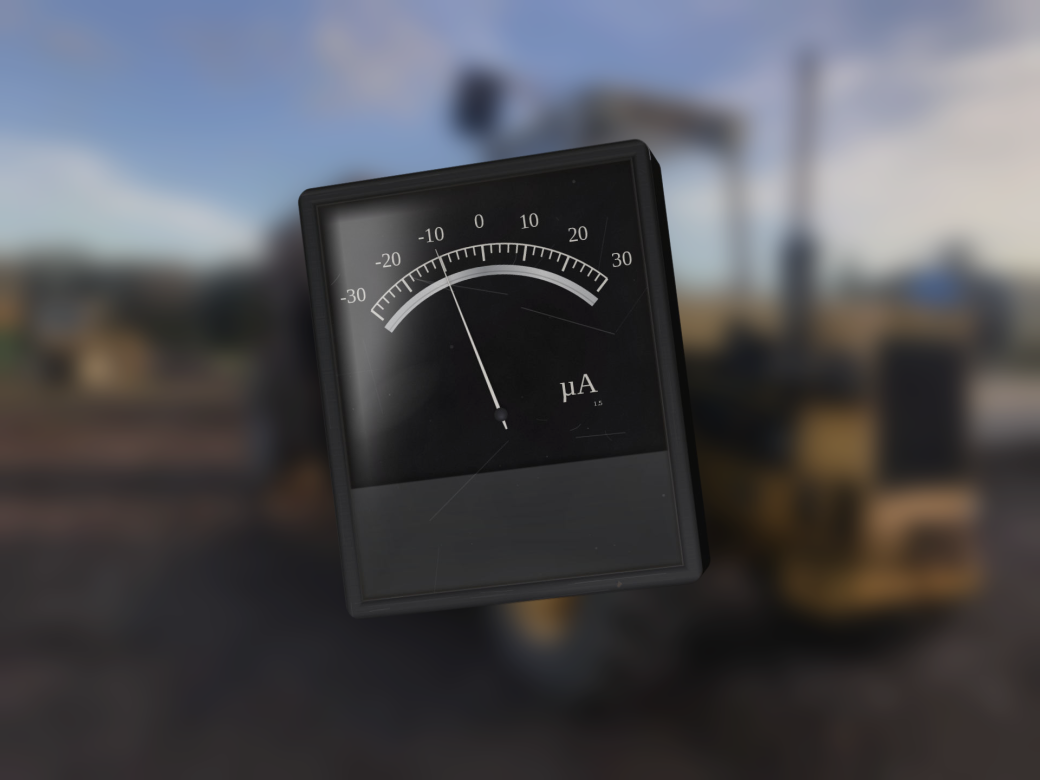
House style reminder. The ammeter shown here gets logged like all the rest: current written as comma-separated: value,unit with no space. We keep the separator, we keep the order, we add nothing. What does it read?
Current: -10,µA
